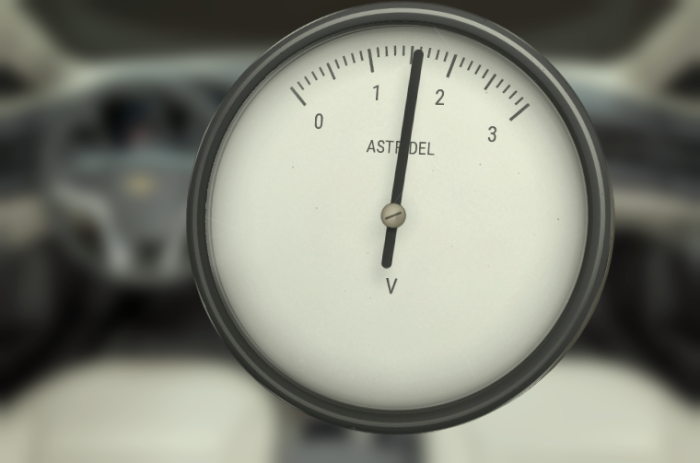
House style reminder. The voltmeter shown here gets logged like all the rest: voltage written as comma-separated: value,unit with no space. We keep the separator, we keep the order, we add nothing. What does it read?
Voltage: 1.6,V
